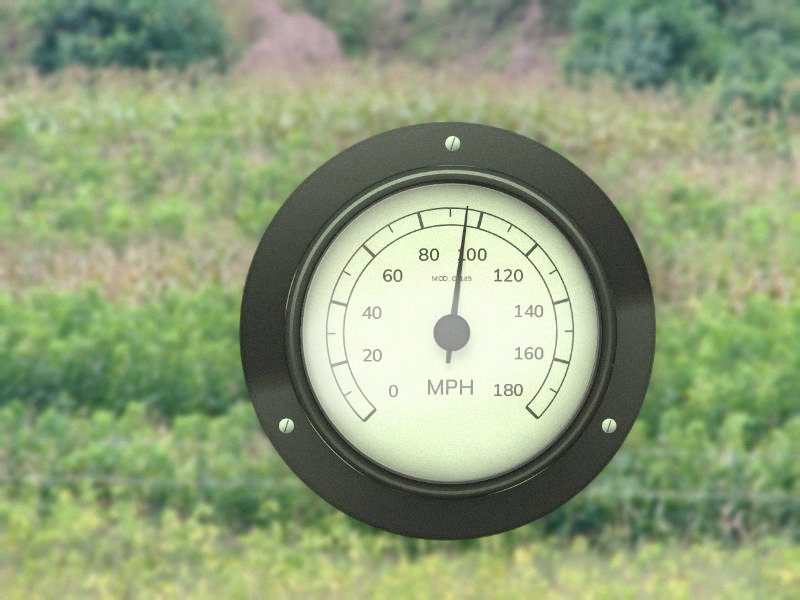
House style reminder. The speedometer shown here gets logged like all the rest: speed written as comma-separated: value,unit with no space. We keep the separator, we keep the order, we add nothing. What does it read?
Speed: 95,mph
